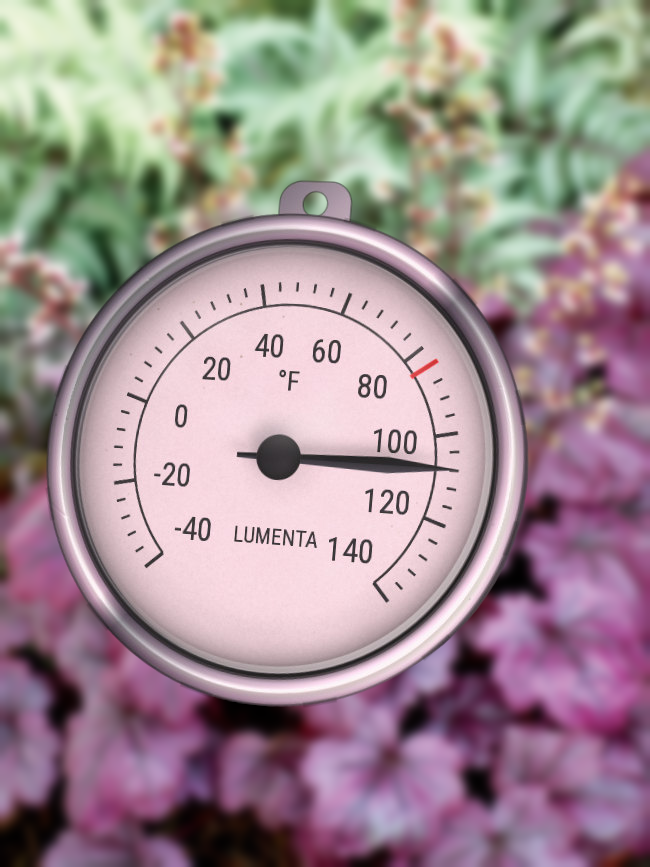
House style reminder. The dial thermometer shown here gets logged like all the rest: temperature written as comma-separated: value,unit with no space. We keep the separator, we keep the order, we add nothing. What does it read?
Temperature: 108,°F
